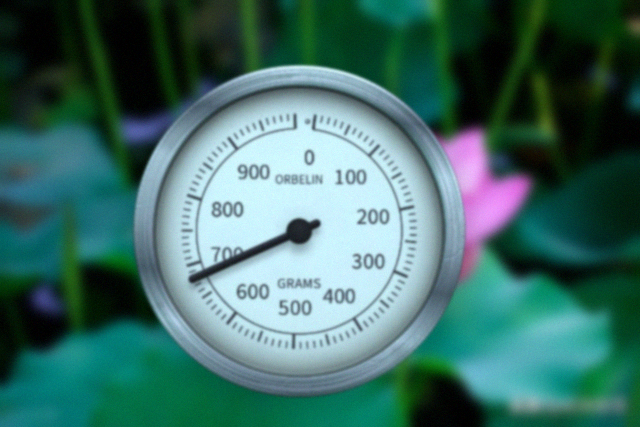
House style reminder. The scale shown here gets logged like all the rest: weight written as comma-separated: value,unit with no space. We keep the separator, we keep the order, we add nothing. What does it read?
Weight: 680,g
